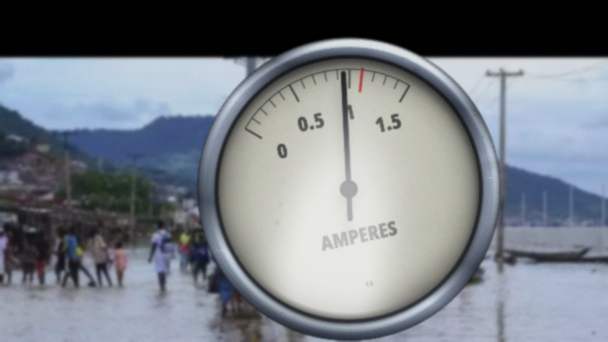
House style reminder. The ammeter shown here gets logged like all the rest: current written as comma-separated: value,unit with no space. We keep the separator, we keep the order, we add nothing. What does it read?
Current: 0.95,A
